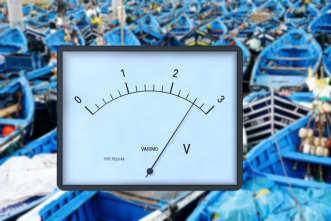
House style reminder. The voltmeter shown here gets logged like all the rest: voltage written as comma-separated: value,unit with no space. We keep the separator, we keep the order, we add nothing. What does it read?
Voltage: 2.6,V
